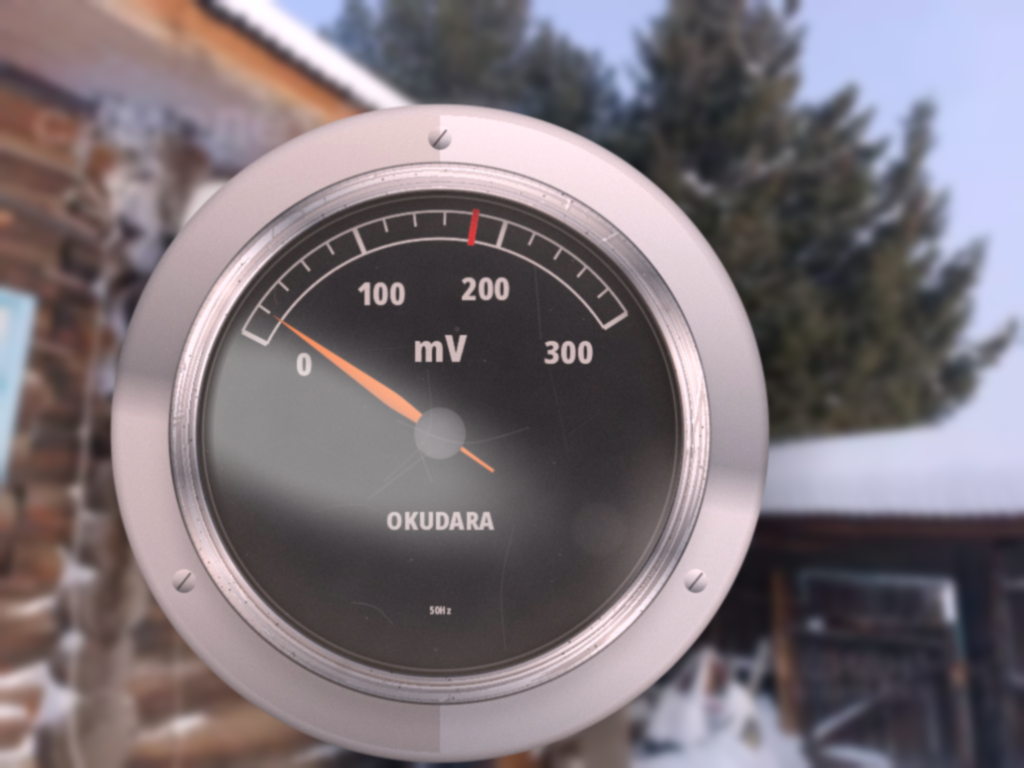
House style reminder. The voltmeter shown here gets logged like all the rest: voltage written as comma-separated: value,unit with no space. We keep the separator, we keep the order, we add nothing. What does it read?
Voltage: 20,mV
